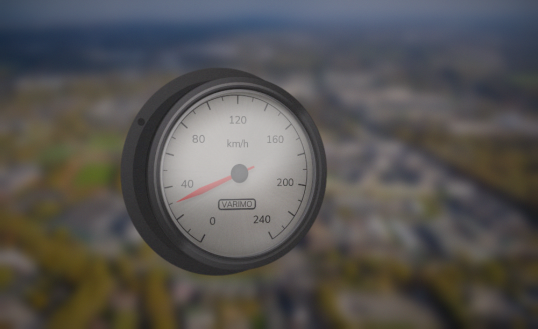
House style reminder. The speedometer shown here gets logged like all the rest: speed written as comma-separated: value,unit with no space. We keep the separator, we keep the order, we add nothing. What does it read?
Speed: 30,km/h
